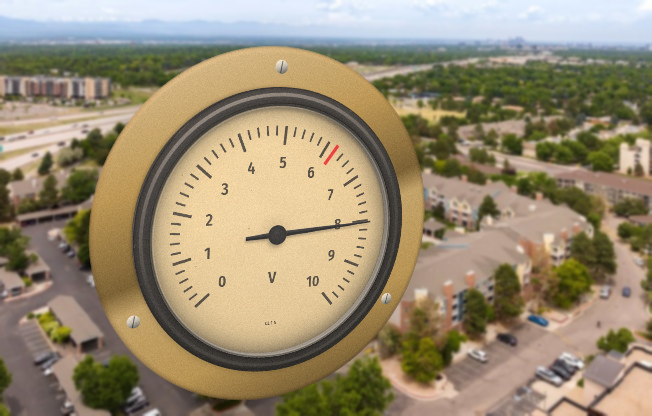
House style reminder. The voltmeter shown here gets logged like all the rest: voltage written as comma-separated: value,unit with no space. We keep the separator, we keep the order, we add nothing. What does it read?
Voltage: 8,V
